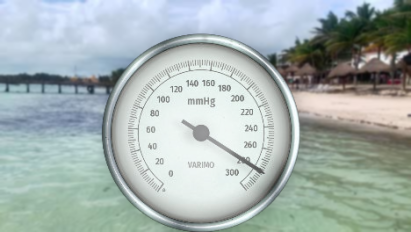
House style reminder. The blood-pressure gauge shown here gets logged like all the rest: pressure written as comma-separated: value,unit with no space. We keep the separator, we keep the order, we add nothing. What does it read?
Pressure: 280,mmHg
